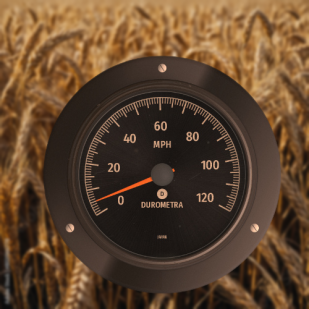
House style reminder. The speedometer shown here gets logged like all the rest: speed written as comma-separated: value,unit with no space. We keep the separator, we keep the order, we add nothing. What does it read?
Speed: 5,mph
